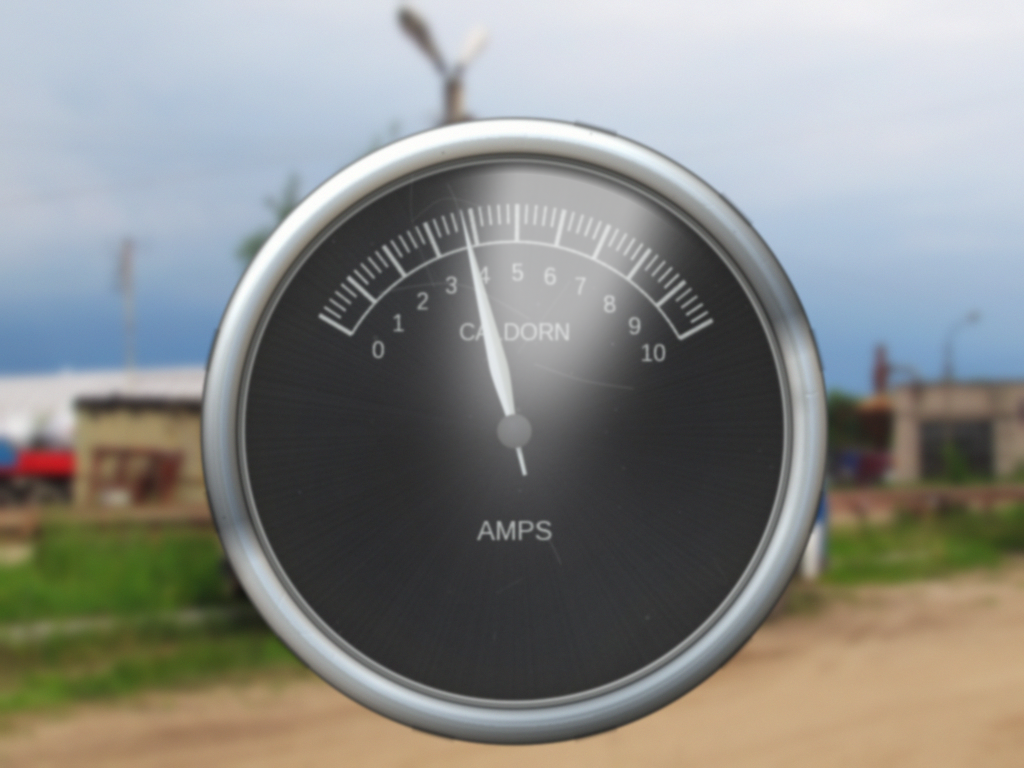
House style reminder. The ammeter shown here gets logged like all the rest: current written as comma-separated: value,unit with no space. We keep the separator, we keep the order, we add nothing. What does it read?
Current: 3.8,A
